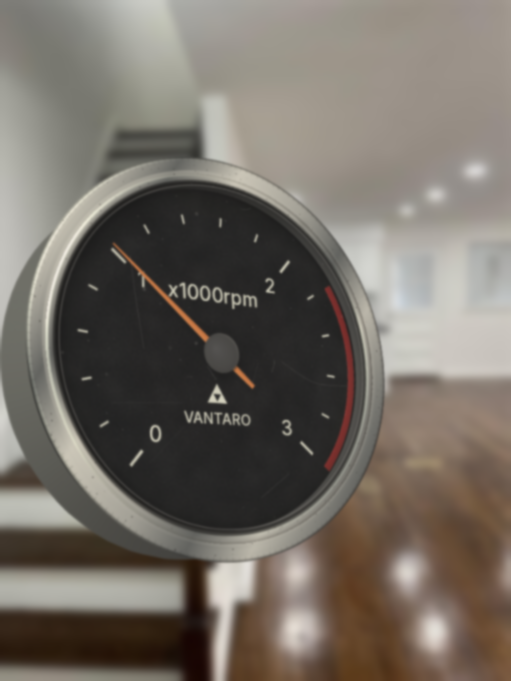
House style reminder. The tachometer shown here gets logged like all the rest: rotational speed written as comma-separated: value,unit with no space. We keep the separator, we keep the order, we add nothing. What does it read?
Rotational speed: 1000,rpm
